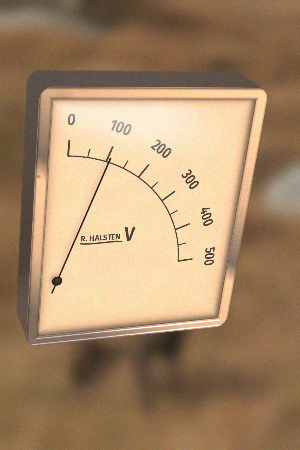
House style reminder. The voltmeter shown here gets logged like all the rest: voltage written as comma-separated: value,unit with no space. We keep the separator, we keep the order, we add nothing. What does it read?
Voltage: 100,V
